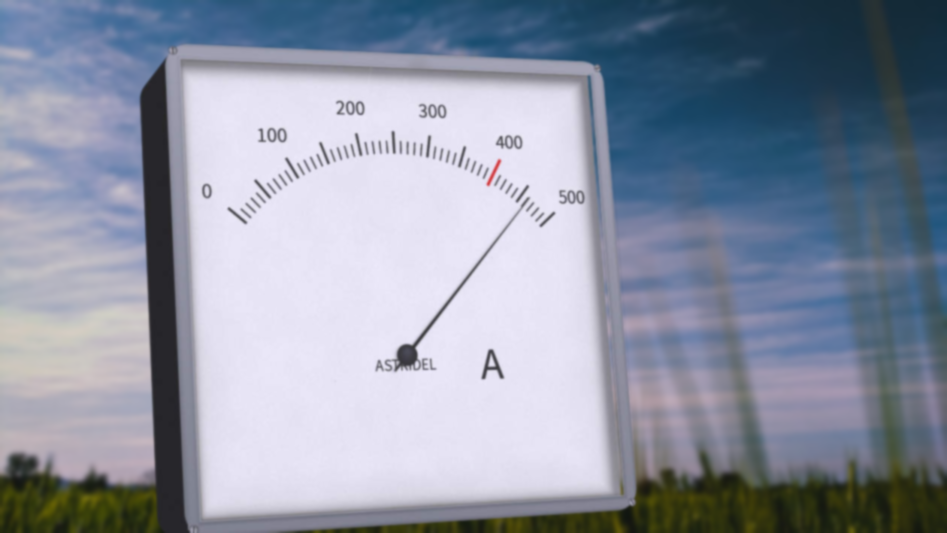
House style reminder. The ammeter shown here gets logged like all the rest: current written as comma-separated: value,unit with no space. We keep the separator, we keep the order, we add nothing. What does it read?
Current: 460,A
